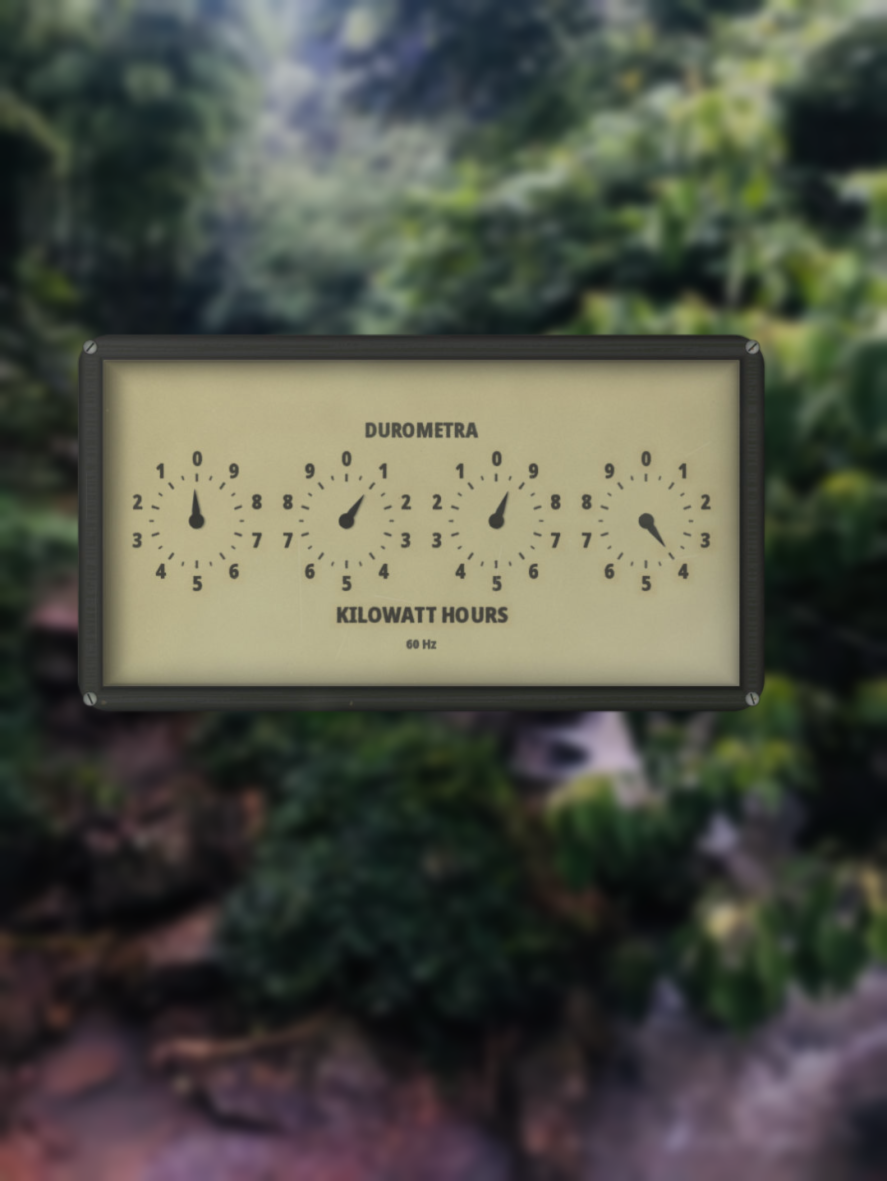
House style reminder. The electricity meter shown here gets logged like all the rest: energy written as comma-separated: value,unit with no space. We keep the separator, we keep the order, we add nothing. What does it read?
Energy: 94,kWh
